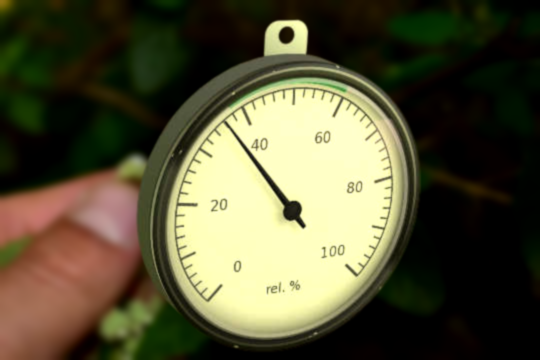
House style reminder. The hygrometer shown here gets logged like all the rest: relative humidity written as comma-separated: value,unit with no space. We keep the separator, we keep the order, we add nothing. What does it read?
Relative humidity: 36,%
